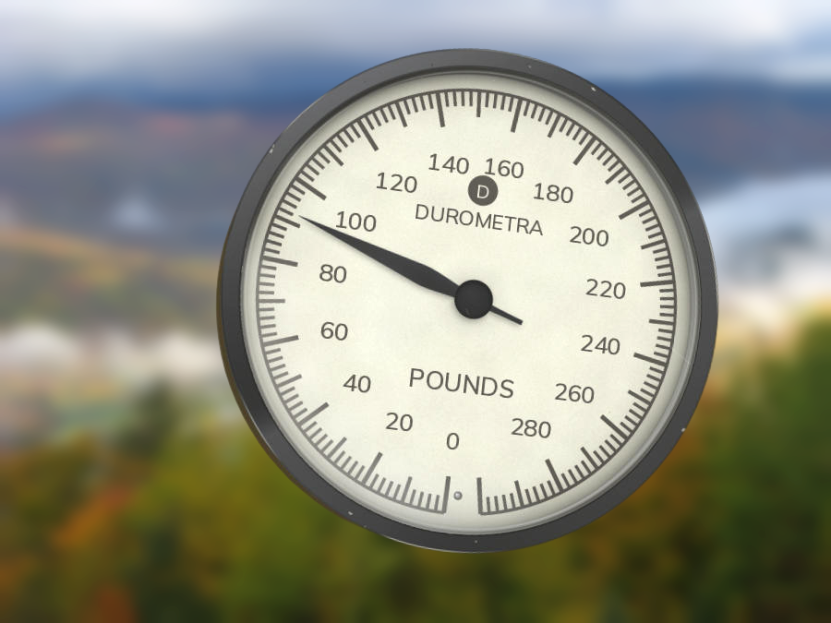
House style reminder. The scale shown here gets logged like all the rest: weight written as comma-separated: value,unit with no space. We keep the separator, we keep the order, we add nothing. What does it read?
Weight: 92,lb
